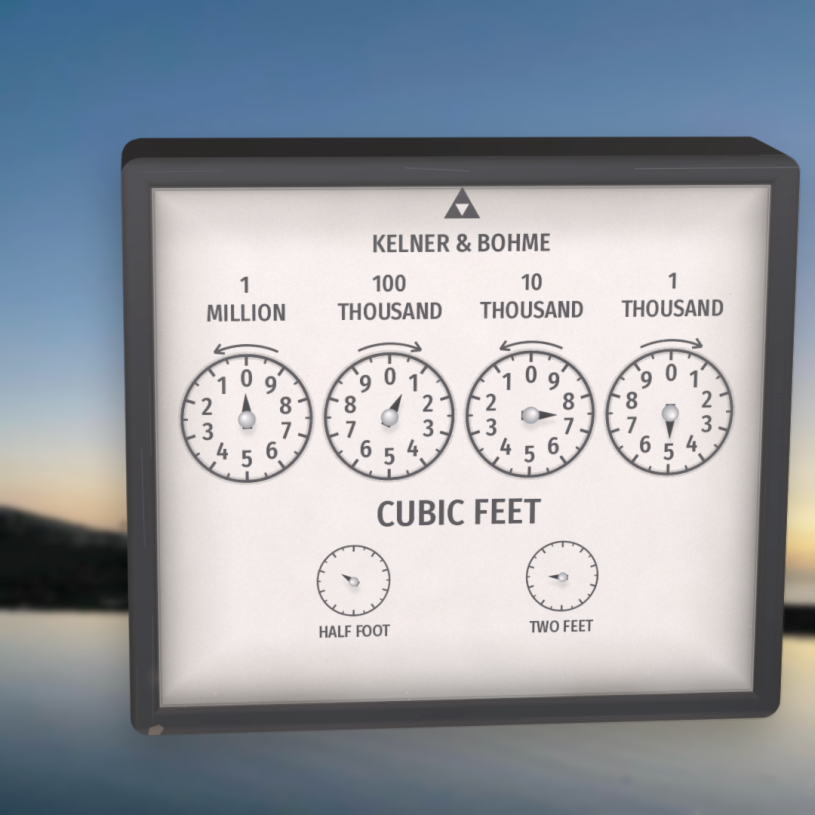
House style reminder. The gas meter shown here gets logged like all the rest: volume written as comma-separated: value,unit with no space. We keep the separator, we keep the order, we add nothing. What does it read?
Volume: 7500,ft³
